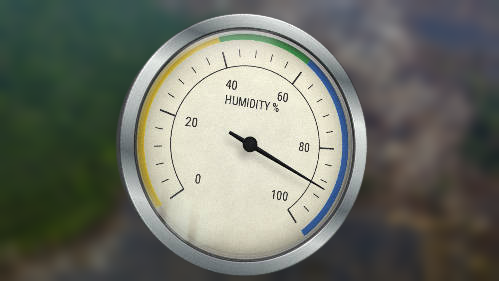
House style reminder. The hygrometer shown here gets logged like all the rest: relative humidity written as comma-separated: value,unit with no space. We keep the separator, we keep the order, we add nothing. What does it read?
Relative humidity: 90,%
